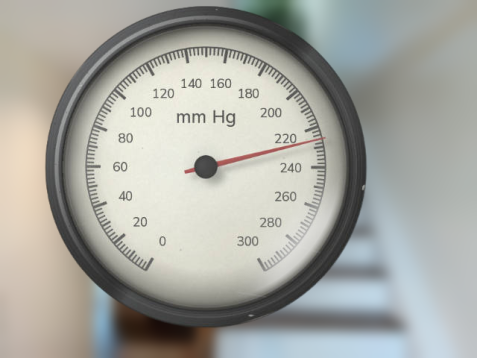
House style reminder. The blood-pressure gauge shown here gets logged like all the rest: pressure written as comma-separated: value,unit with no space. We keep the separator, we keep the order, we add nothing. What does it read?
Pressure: 226,mmHg
